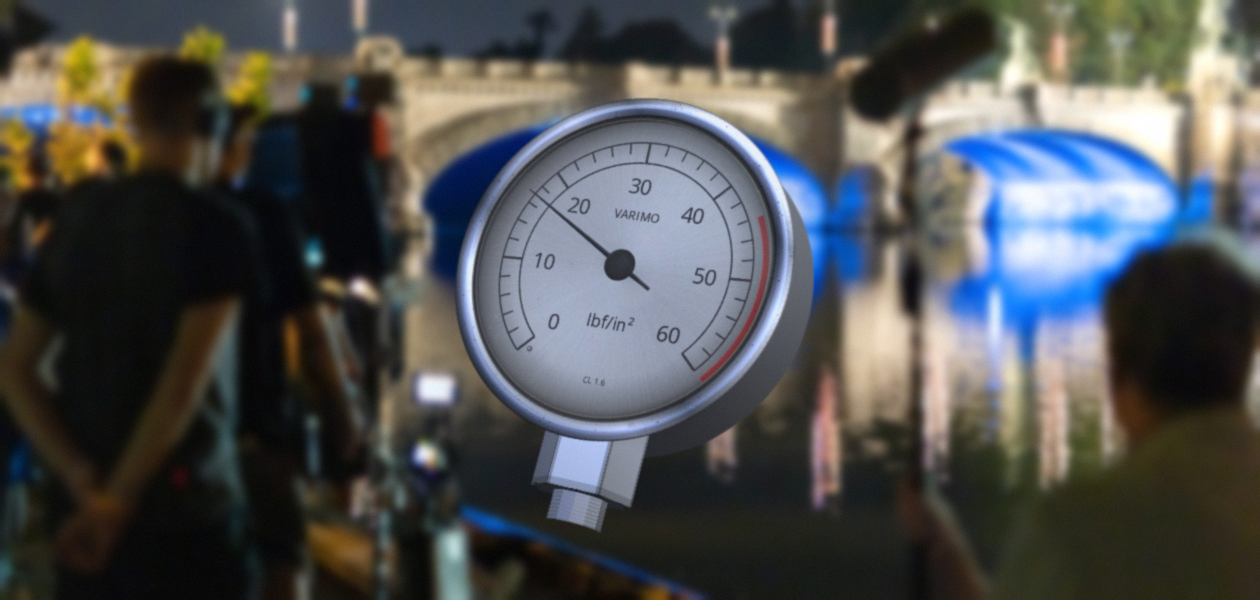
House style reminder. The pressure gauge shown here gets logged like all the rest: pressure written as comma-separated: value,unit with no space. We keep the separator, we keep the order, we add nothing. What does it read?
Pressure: 17,psi
